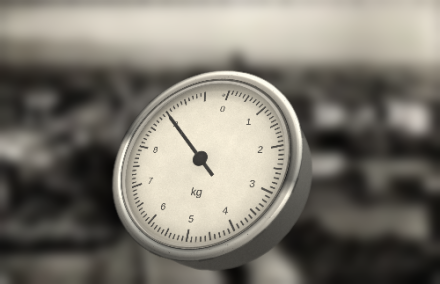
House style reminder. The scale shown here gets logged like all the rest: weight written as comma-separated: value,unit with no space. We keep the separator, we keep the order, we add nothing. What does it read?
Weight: 9,kg
